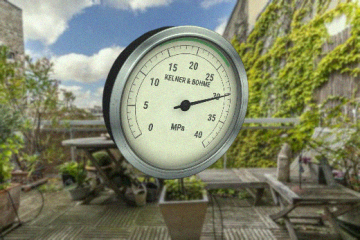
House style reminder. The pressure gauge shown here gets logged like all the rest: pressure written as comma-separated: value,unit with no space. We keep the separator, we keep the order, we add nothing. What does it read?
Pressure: 30,MPa
